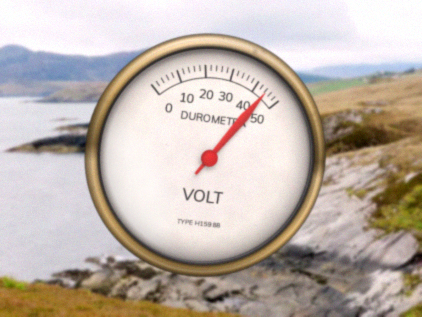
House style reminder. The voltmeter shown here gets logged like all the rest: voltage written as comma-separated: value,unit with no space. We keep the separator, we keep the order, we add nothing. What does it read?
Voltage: 44,V
